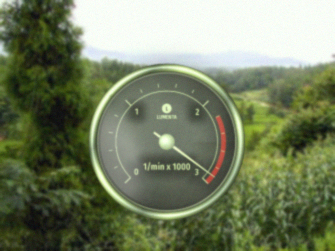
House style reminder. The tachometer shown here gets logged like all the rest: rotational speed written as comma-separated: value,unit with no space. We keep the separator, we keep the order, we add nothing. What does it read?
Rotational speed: 2900,rpm
